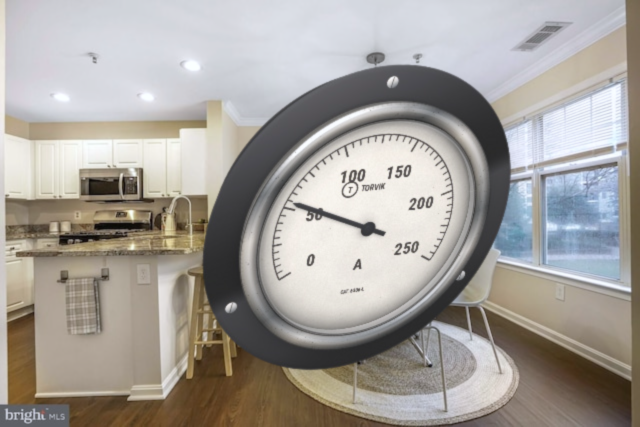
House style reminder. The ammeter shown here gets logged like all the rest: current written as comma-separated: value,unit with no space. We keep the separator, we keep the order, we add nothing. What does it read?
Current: 55,A
